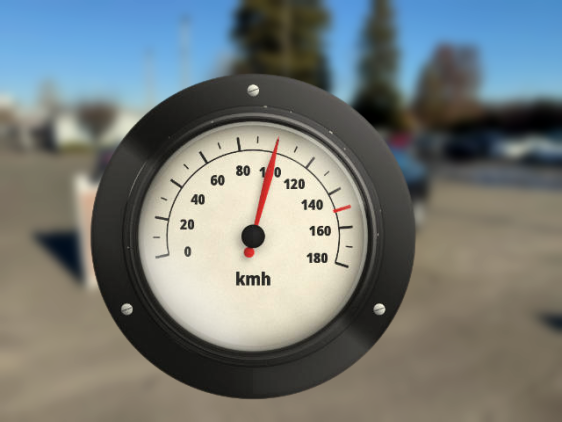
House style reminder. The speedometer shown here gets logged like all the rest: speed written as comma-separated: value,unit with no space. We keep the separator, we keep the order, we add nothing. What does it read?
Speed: 100,km/h
